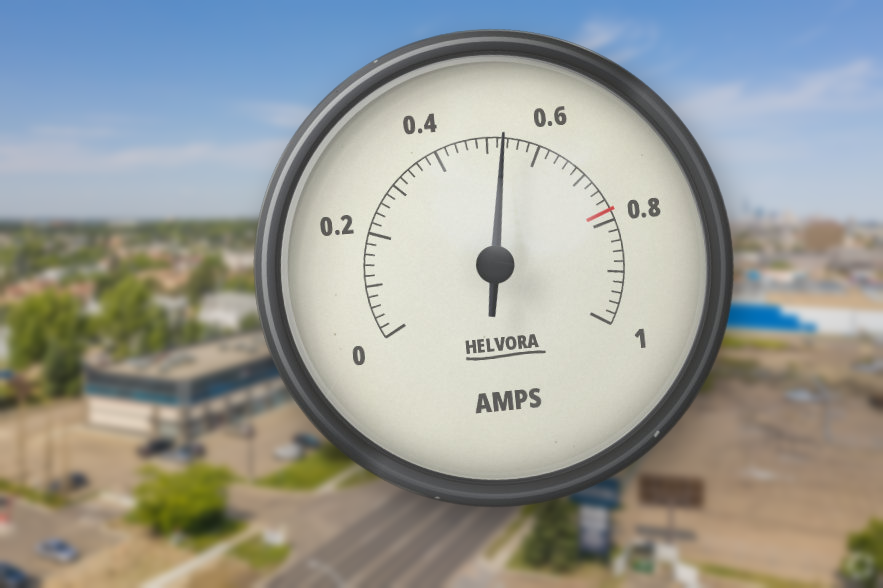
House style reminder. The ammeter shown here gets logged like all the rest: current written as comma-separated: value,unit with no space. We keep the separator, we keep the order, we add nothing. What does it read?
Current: 0.53,A
